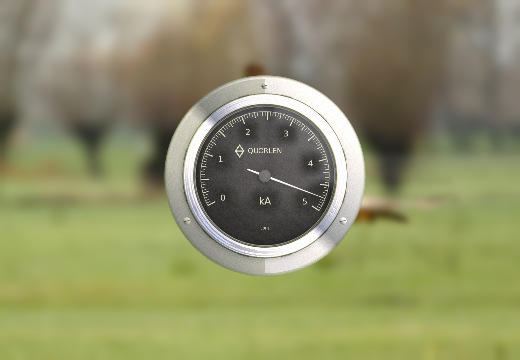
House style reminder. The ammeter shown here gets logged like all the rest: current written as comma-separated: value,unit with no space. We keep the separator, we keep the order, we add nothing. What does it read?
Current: 4.75,kA
